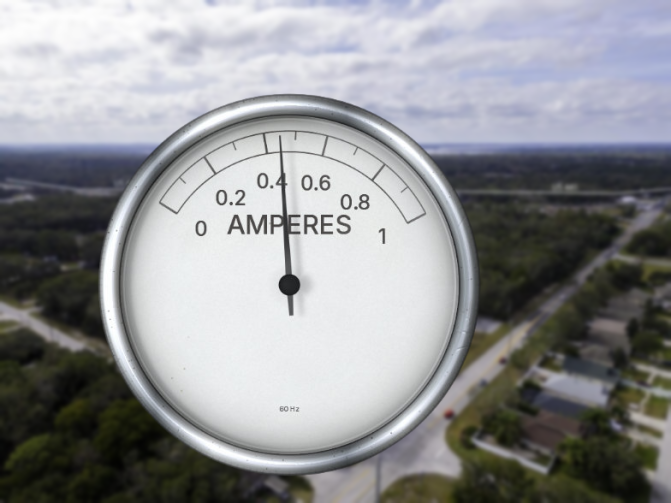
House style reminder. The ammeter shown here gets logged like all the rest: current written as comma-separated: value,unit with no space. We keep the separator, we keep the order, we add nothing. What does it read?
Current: 0.45,A
